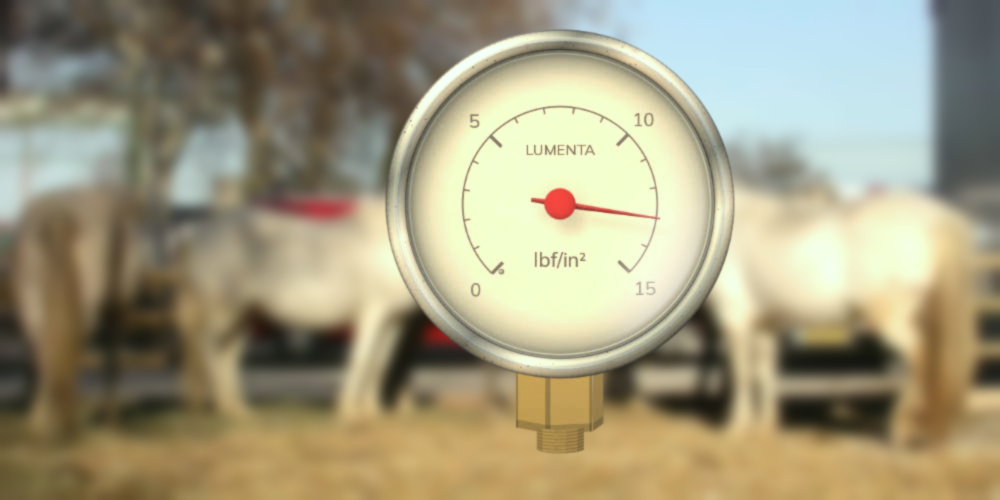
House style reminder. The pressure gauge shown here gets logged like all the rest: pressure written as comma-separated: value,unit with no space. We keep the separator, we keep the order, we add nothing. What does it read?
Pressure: 13,psi
